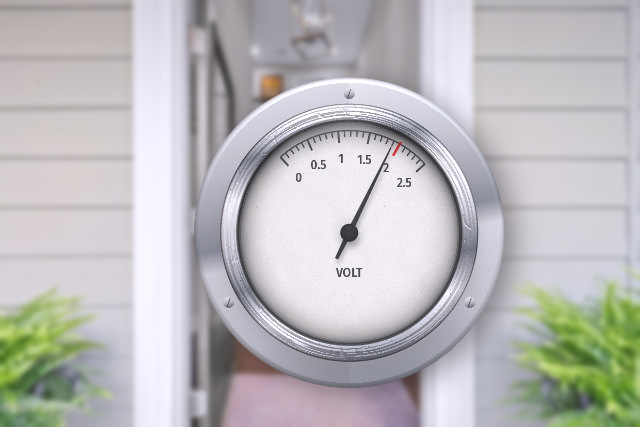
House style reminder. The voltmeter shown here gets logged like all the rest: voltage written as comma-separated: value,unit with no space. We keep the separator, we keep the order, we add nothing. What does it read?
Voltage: 1.9,V
